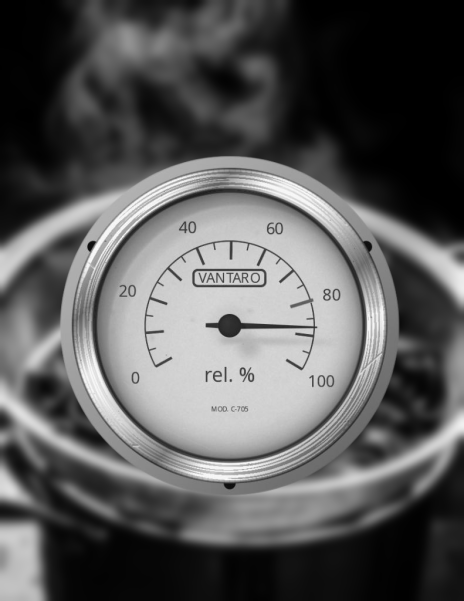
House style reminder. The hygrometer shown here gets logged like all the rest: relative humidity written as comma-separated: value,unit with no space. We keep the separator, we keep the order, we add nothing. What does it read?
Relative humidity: 87.5,%
